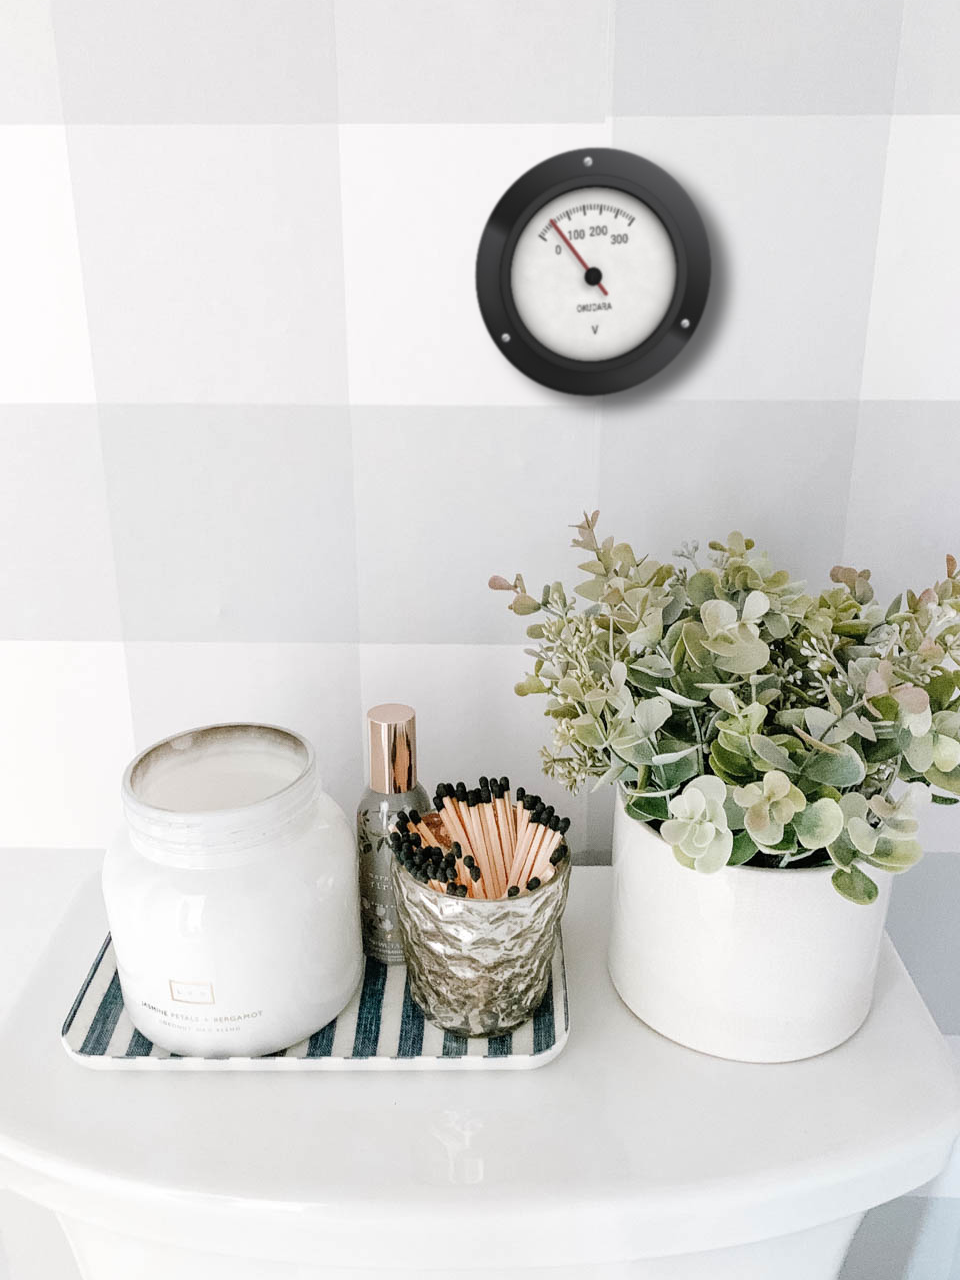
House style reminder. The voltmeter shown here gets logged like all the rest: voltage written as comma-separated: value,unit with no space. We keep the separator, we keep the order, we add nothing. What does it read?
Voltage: 50,V
